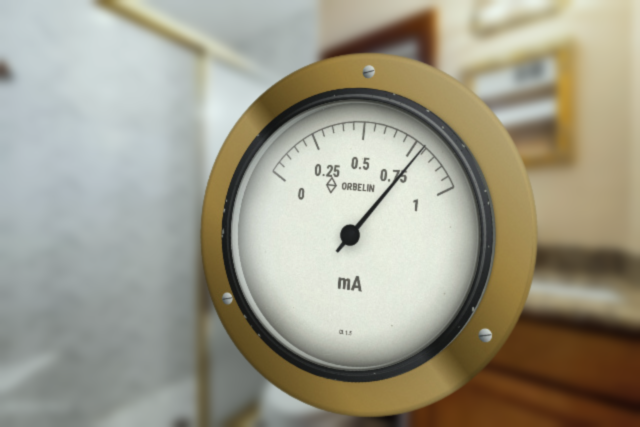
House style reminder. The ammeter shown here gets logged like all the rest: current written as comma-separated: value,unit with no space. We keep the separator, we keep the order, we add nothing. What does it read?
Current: 0.8,mA
